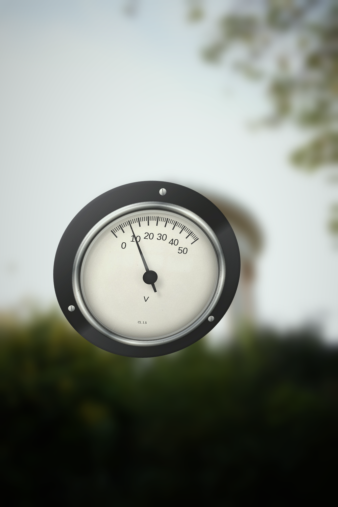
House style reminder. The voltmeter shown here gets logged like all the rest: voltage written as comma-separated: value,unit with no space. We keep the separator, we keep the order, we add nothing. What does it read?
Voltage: 10,V
